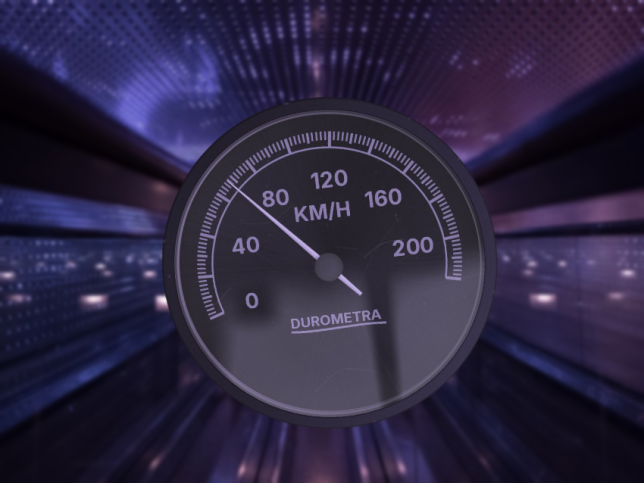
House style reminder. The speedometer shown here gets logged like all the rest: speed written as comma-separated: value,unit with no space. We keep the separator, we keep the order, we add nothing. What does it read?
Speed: 68,km/h
